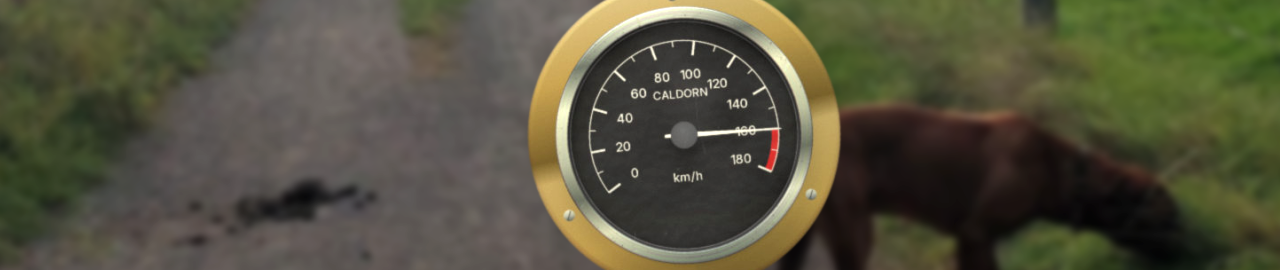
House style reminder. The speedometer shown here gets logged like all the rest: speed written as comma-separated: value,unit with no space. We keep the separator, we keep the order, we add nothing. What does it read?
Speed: 160,km/h
